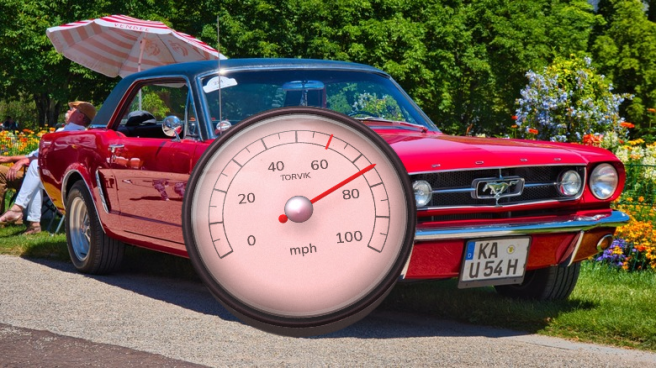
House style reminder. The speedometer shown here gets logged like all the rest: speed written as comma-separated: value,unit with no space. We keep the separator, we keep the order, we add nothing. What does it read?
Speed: 75,mph
